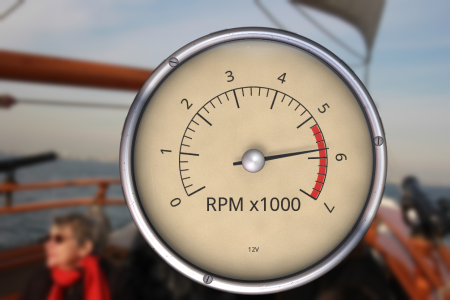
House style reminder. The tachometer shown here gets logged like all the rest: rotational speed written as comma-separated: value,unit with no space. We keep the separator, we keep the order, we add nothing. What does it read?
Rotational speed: 5800,rpm
